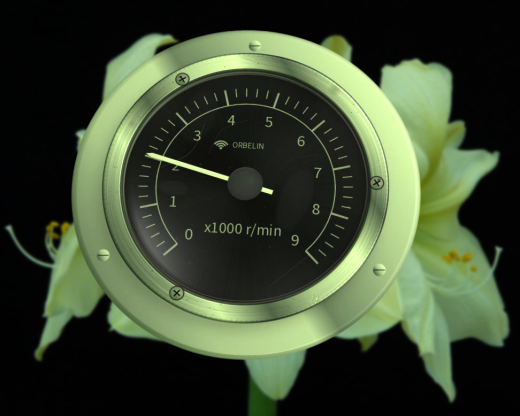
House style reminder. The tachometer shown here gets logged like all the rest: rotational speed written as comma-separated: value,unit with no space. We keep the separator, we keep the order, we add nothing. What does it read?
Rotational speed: 2000,rpm
